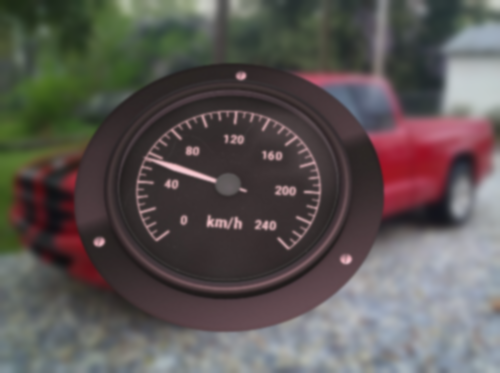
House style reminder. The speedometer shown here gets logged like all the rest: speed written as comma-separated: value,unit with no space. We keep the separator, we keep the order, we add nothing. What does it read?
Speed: 55,km/h
